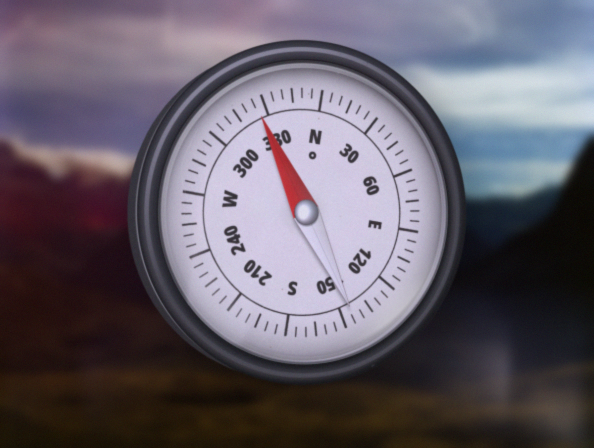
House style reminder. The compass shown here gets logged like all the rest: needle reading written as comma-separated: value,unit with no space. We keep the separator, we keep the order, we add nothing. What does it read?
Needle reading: 325,°
